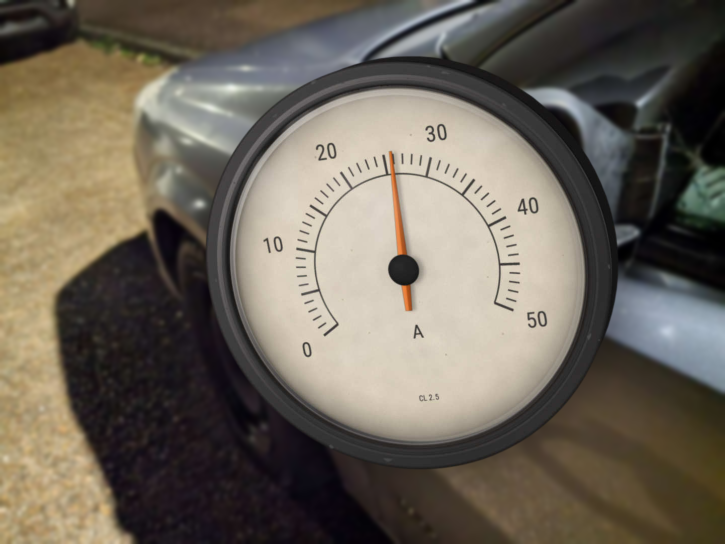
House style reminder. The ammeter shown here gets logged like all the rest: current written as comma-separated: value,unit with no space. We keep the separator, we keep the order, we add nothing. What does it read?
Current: 26,A
